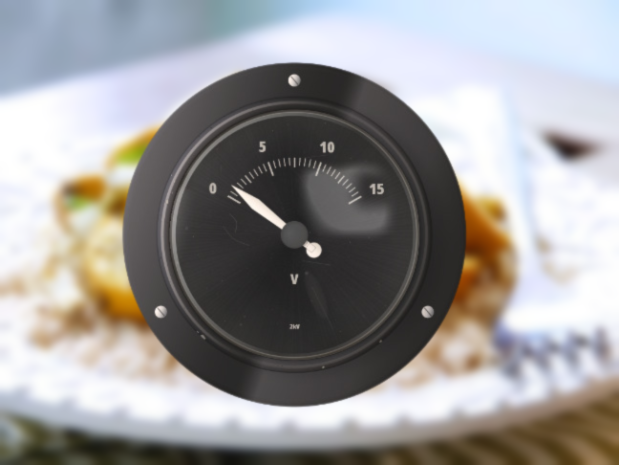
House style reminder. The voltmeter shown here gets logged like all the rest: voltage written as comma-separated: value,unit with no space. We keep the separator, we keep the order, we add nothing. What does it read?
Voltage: 1,V
